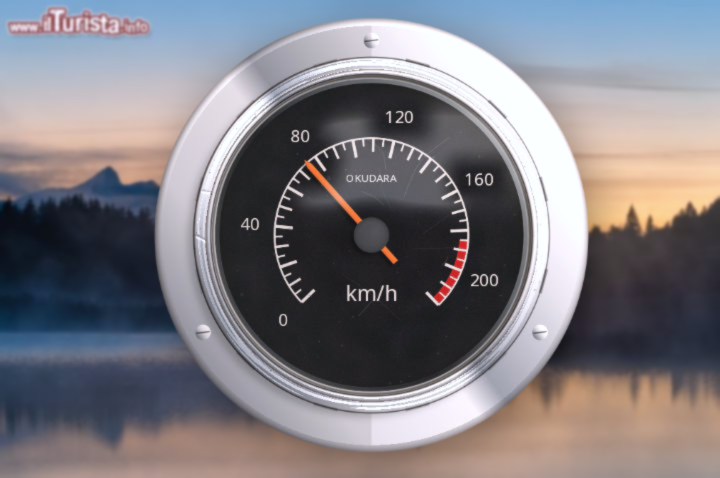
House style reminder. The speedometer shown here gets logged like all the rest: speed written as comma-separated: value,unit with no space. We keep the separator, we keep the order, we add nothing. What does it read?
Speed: 75,km/h
